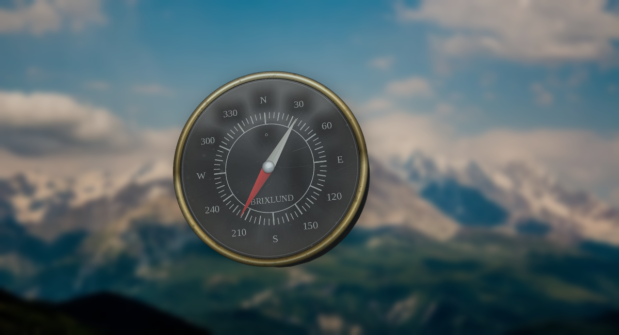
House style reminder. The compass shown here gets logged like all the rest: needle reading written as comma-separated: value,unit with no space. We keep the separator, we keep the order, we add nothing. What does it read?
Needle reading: 215,°
